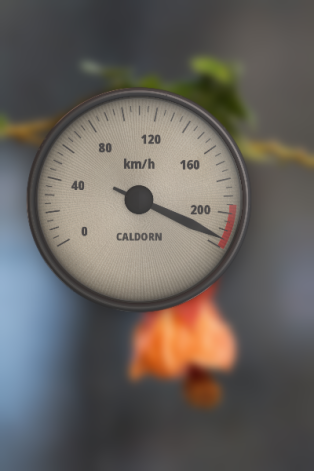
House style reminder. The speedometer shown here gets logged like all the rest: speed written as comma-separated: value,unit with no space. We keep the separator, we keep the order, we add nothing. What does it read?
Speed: 215,km/h
